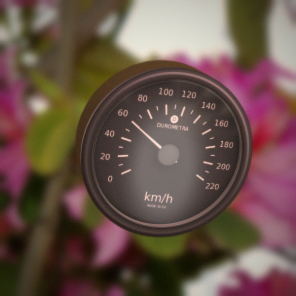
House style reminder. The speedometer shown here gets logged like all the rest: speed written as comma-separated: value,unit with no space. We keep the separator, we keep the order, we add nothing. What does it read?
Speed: 60,km/h
